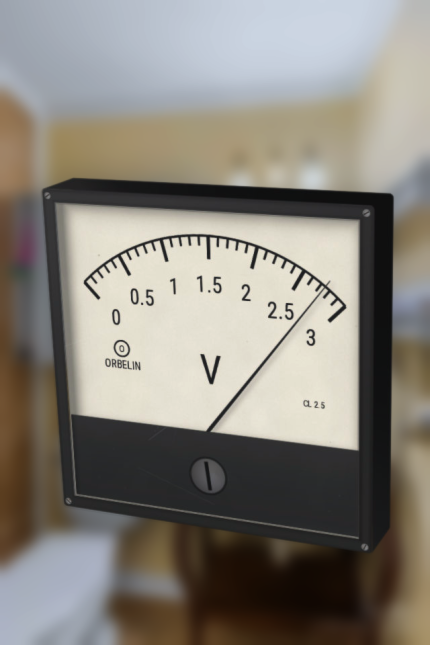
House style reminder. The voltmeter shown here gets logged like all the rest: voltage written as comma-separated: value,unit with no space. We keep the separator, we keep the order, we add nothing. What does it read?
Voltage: 2.75,V
